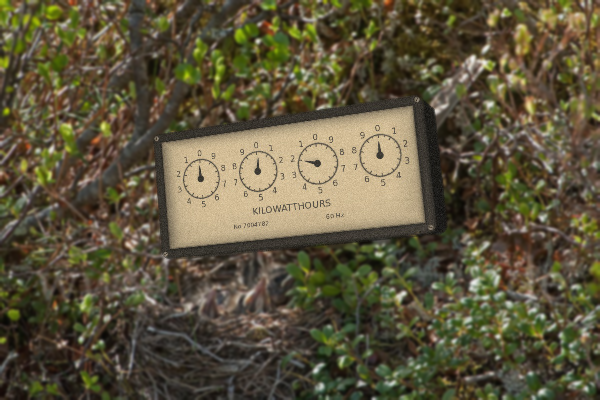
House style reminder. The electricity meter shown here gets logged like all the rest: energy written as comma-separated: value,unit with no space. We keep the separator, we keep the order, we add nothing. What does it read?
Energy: 20,kWh
